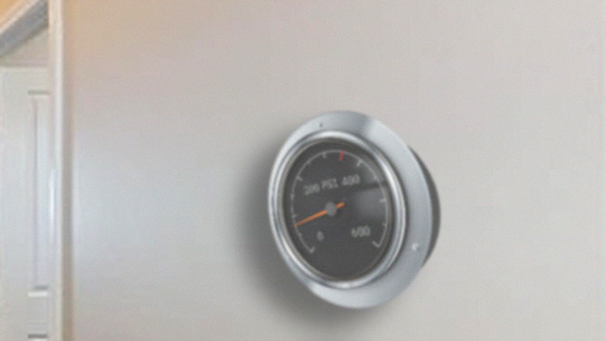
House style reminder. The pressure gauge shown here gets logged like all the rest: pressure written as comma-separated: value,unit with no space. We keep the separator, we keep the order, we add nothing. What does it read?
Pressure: 75,psi
